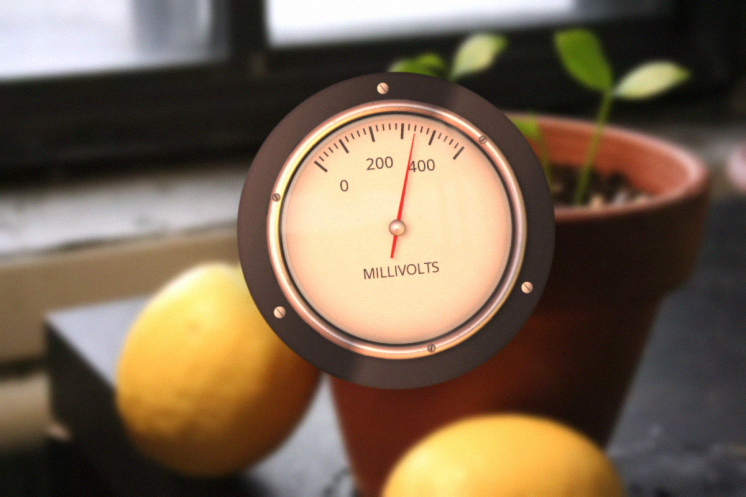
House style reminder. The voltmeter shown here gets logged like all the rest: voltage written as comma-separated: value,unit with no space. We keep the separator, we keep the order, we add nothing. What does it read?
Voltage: 340,mV
